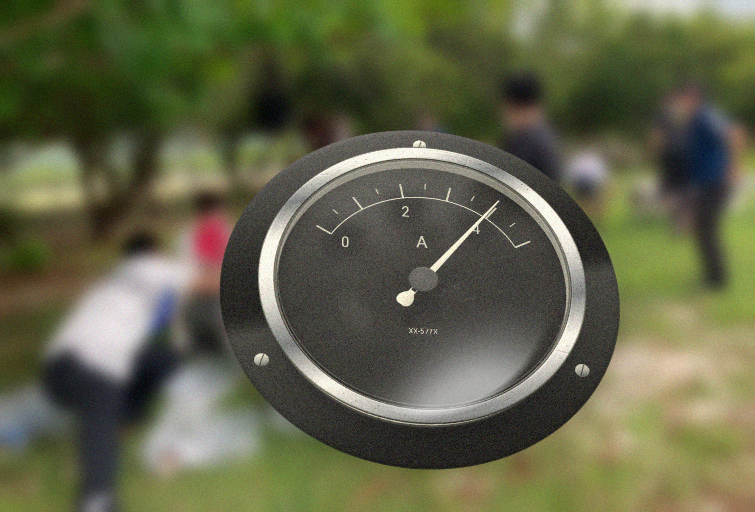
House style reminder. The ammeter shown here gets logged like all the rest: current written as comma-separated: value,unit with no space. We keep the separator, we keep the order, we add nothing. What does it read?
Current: 4,A
